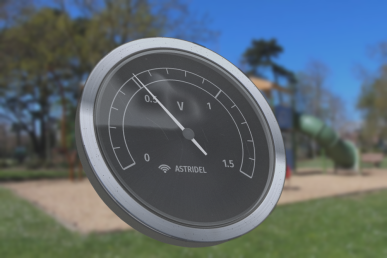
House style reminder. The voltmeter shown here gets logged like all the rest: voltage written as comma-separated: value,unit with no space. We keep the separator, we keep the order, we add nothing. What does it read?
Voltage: 0.5,V
